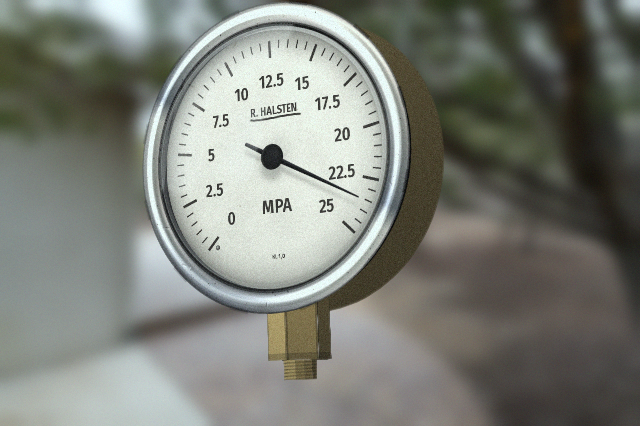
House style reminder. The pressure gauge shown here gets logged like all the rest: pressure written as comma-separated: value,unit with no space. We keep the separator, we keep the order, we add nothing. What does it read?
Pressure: 23.5,MPa
